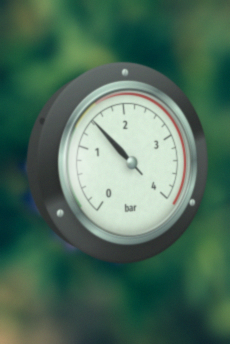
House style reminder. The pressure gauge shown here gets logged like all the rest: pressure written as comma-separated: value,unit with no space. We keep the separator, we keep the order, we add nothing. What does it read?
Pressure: 1.4,bar
